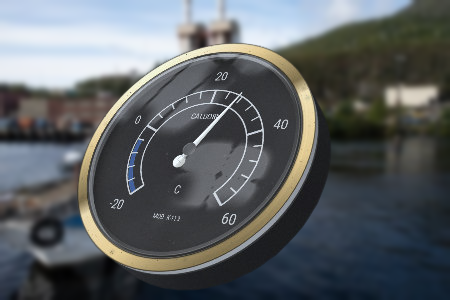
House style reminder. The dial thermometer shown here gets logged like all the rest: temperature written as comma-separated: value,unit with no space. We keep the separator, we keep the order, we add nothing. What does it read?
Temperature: 28,°C
